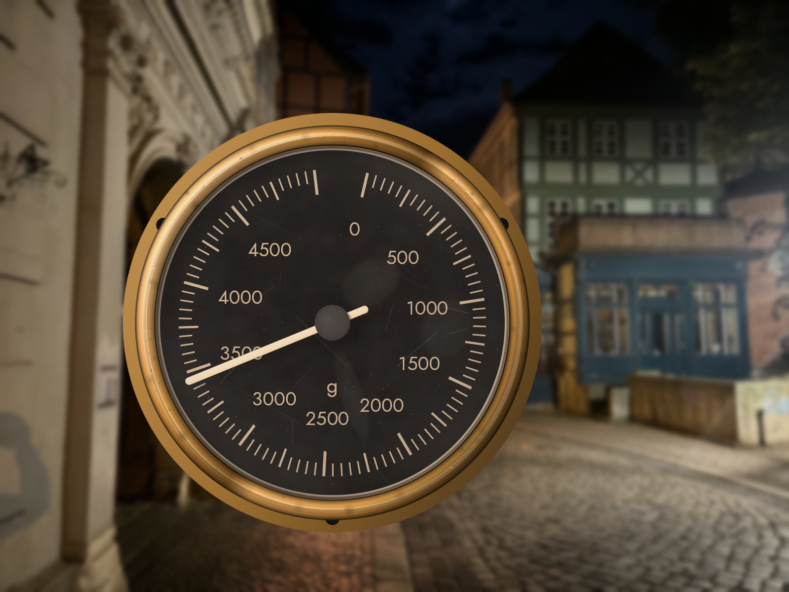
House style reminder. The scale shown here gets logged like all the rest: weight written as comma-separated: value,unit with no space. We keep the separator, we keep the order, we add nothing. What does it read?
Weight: 3450,g
